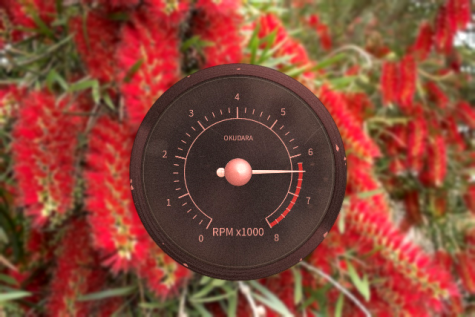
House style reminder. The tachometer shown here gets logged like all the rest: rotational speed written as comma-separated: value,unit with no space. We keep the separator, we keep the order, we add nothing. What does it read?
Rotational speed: 6400,rpm
